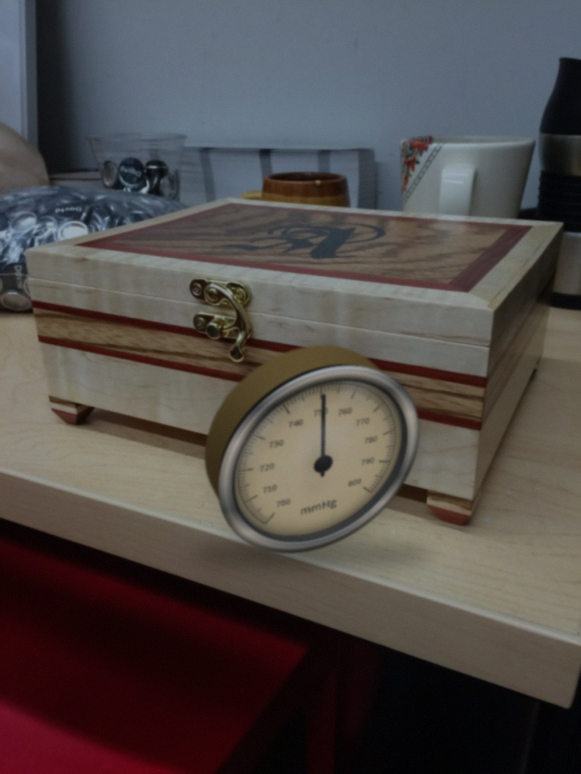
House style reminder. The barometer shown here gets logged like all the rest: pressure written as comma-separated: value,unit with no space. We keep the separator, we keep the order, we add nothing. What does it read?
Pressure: 750,mmHg
